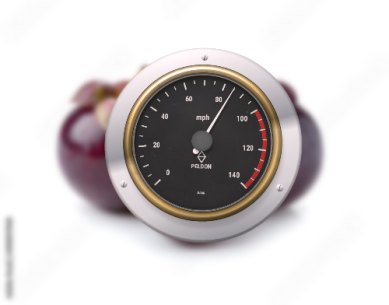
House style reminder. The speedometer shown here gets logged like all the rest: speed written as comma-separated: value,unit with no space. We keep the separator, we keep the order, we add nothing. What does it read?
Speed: 85,mph
